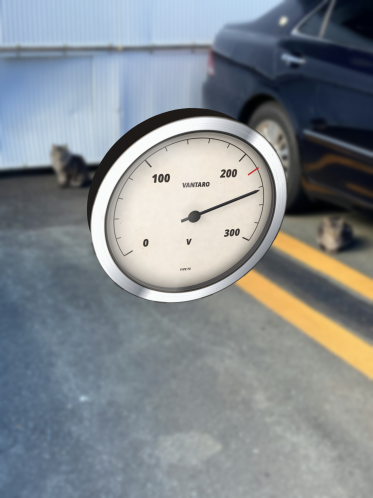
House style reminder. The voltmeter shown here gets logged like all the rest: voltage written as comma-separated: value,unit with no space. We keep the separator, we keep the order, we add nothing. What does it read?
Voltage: 240,V
